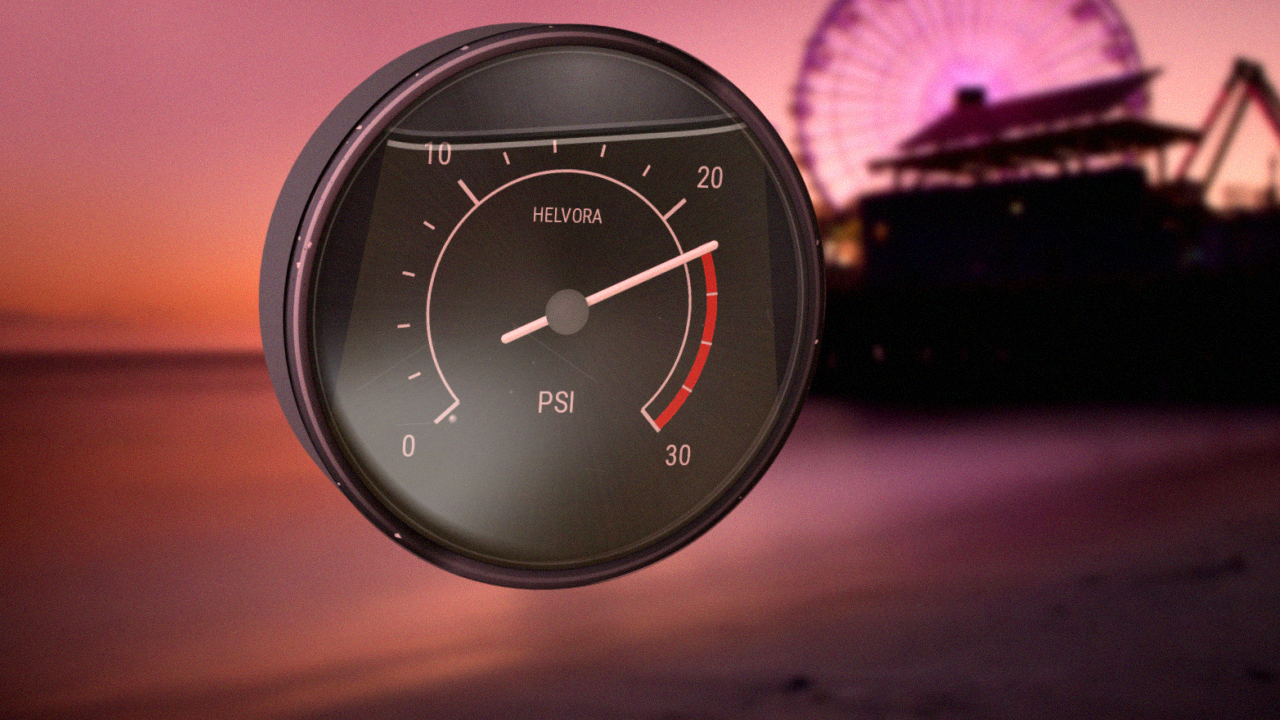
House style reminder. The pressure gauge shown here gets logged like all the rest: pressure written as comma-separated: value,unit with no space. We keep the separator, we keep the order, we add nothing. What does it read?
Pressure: 22,psi
